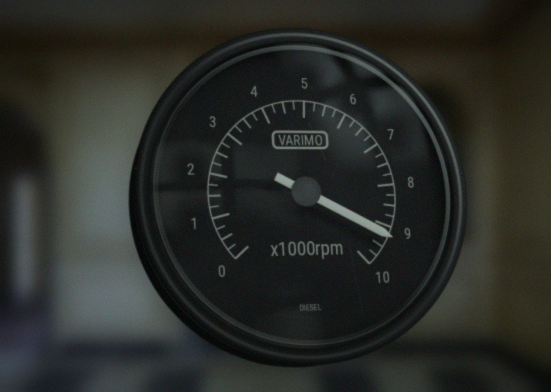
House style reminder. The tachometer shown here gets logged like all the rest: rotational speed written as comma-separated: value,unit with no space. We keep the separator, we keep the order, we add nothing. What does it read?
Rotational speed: 9250,rpm
